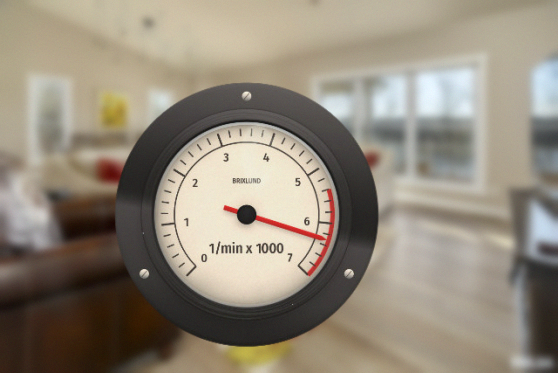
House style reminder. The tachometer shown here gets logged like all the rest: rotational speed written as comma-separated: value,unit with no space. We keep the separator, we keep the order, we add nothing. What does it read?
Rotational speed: 6300,rpm
